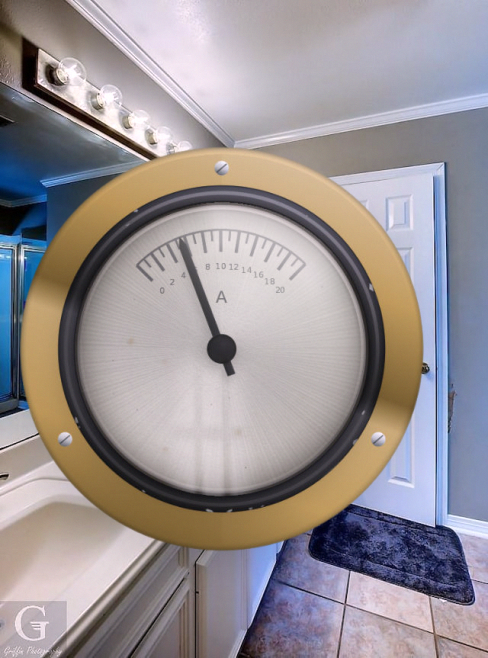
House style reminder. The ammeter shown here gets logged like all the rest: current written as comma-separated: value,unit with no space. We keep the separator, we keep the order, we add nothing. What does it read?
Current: 5.5,A
